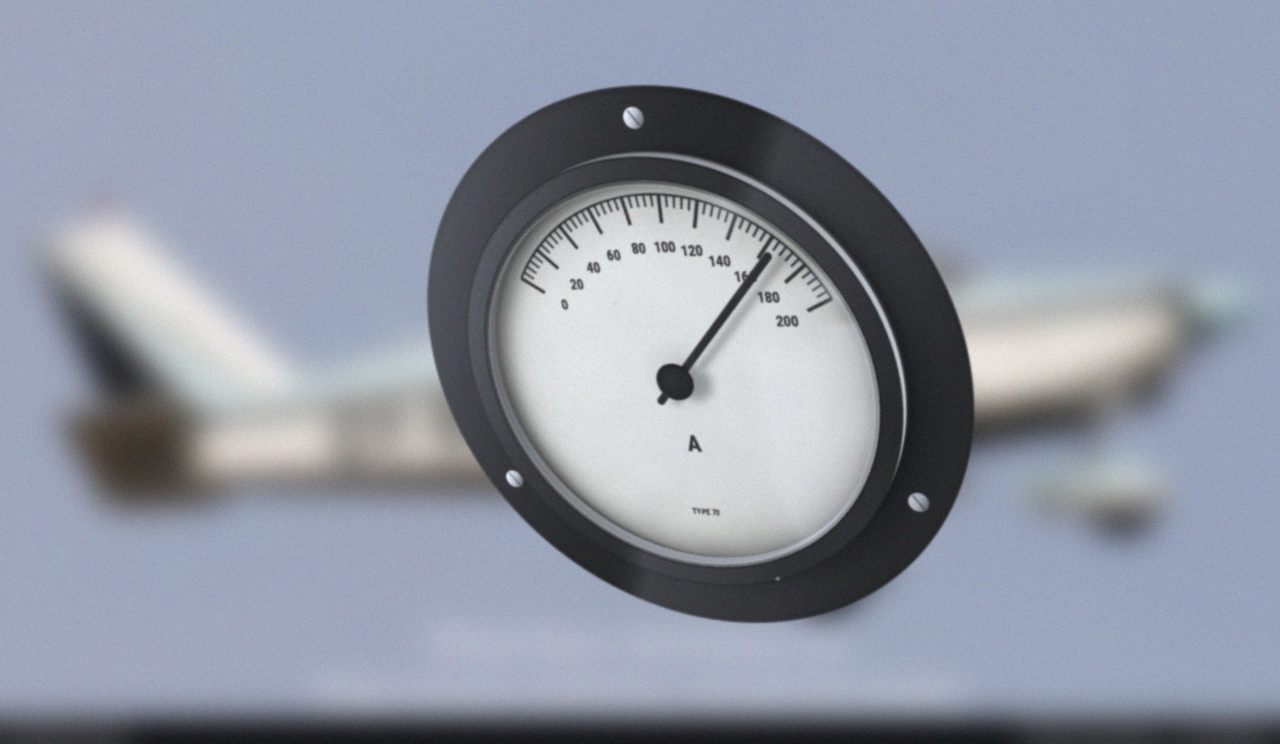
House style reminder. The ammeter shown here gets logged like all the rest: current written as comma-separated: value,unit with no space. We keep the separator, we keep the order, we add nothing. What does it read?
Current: 164,A
